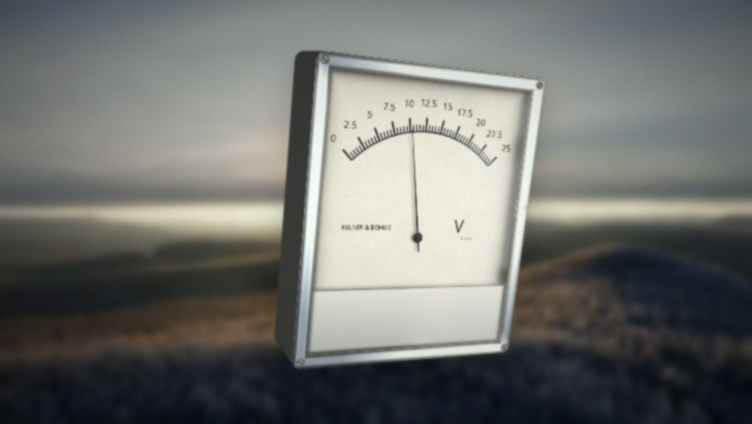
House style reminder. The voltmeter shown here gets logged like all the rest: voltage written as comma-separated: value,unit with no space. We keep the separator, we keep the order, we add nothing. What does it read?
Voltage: 10,V
